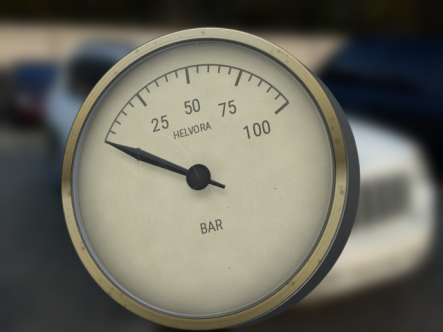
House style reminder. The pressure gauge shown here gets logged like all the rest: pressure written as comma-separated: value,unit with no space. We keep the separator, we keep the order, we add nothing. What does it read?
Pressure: 0,bar
